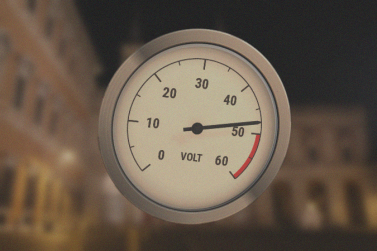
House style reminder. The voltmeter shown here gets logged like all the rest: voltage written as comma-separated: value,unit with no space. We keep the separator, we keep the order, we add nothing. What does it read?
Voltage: 47.5,V
